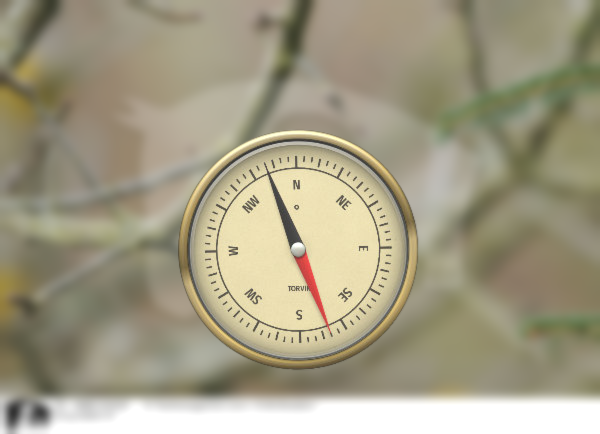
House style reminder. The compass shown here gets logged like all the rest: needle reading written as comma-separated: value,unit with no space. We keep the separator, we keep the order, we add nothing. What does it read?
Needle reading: 160,°
